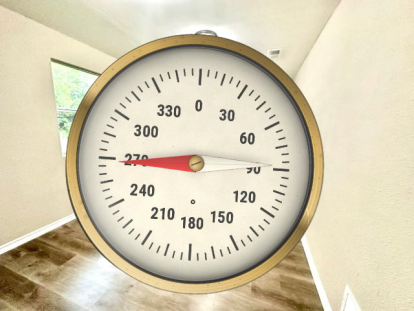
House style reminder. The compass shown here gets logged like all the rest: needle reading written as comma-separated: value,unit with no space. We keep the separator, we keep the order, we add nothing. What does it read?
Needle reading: 267.5,°
